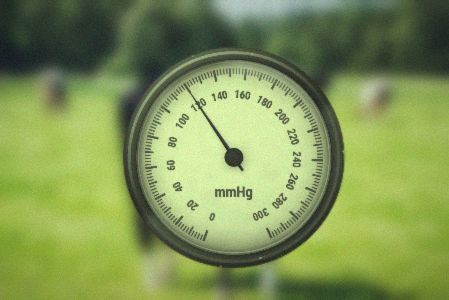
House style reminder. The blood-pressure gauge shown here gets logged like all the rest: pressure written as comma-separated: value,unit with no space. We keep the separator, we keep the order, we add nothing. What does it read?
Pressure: 120,mmHg
